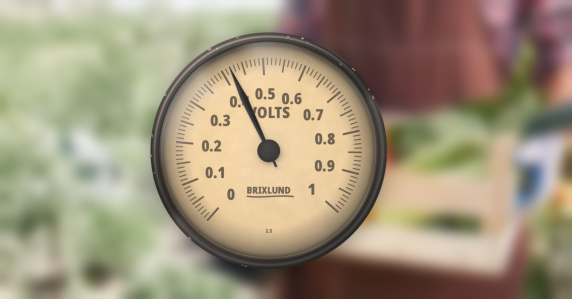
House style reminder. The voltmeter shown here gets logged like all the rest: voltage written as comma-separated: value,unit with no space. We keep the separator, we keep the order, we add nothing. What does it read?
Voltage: 0.42,V
